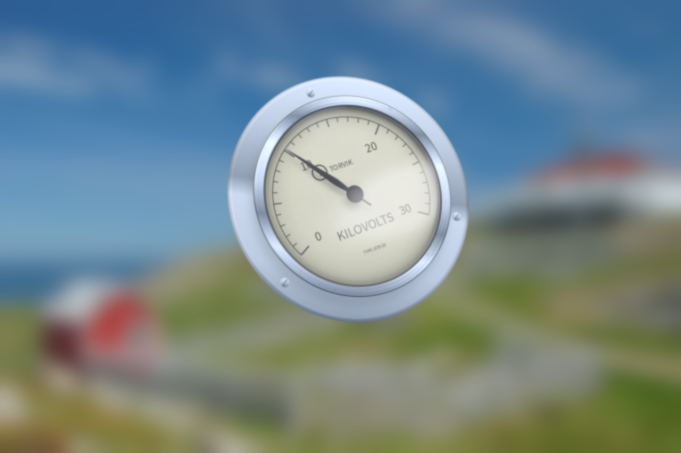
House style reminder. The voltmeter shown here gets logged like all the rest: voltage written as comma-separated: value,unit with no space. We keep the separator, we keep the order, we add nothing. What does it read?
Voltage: 10,kV
